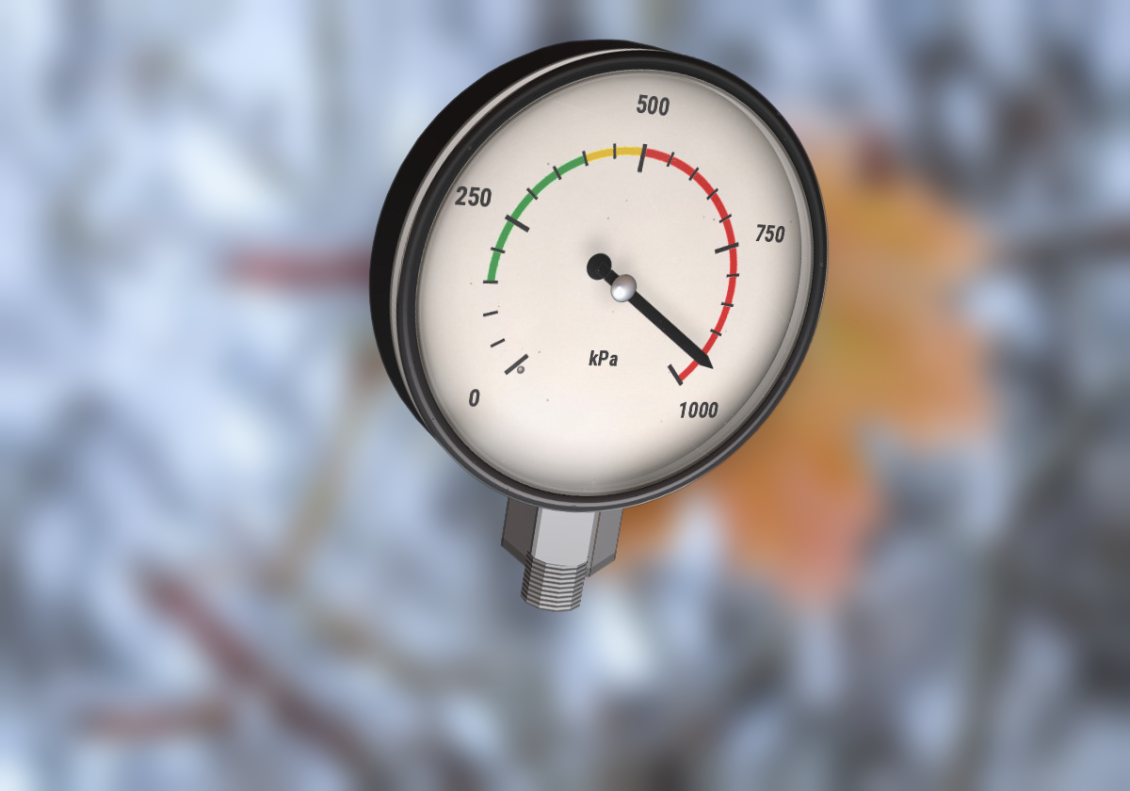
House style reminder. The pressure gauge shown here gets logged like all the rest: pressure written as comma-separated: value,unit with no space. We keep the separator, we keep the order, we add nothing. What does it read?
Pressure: 950,kPa
